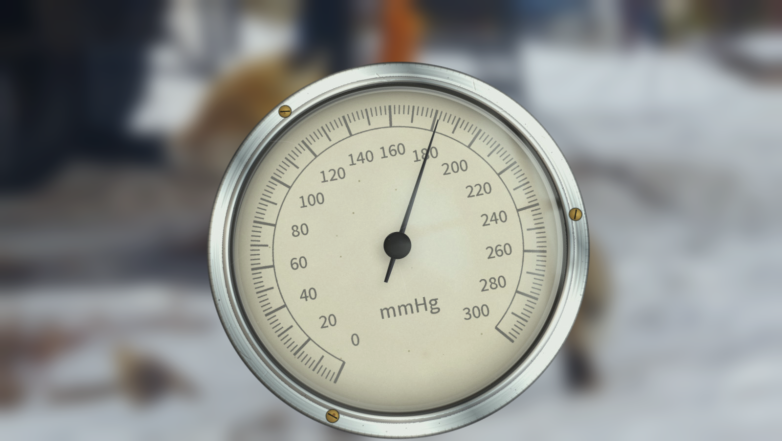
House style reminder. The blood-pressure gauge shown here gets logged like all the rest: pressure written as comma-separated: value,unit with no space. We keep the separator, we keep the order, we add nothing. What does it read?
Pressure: 182,mmHg
